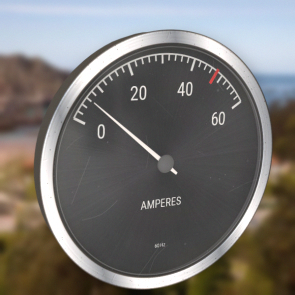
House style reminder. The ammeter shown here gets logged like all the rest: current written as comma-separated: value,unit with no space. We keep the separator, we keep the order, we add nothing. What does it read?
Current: 6,A
